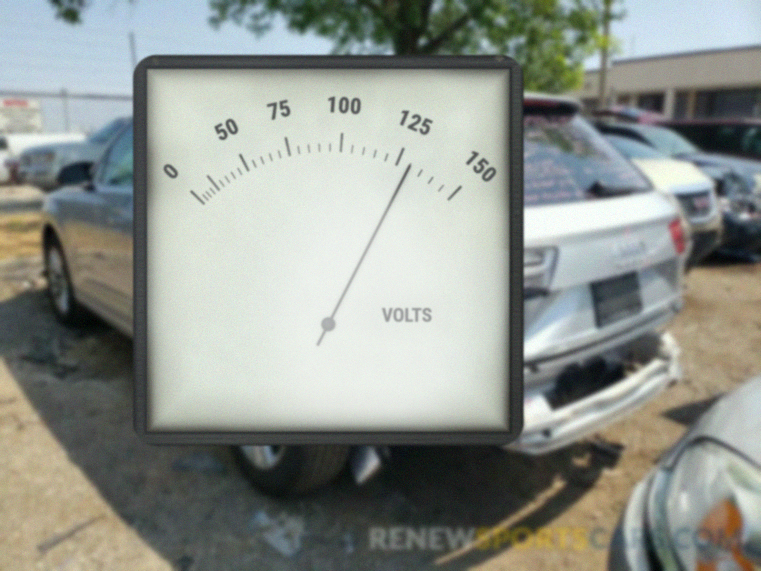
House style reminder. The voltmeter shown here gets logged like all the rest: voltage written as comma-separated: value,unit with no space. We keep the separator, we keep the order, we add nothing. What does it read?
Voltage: 130,V
